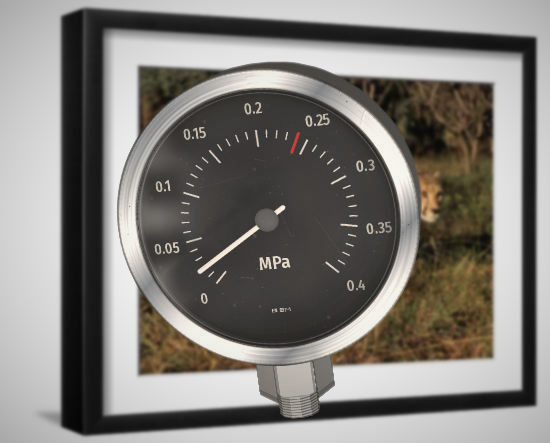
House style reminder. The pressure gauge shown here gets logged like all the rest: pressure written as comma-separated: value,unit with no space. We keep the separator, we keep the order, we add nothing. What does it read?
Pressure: 0.02,MPa
